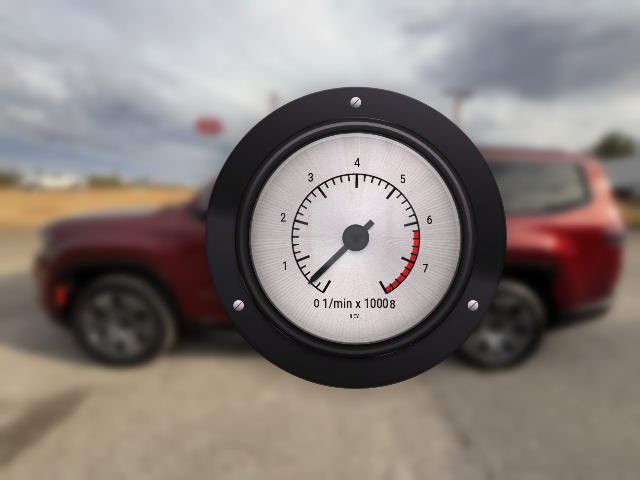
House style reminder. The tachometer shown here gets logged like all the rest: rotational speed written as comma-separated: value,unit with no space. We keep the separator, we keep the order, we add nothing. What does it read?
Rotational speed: 400,rpm
